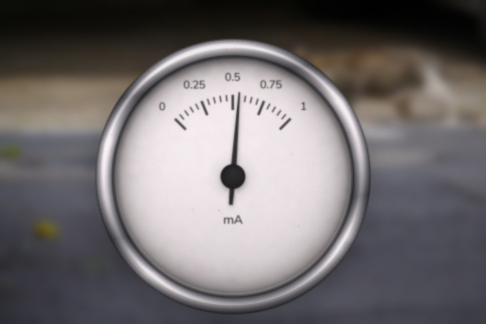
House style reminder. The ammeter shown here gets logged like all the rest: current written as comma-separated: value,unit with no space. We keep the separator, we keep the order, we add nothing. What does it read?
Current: 0.55,mA
